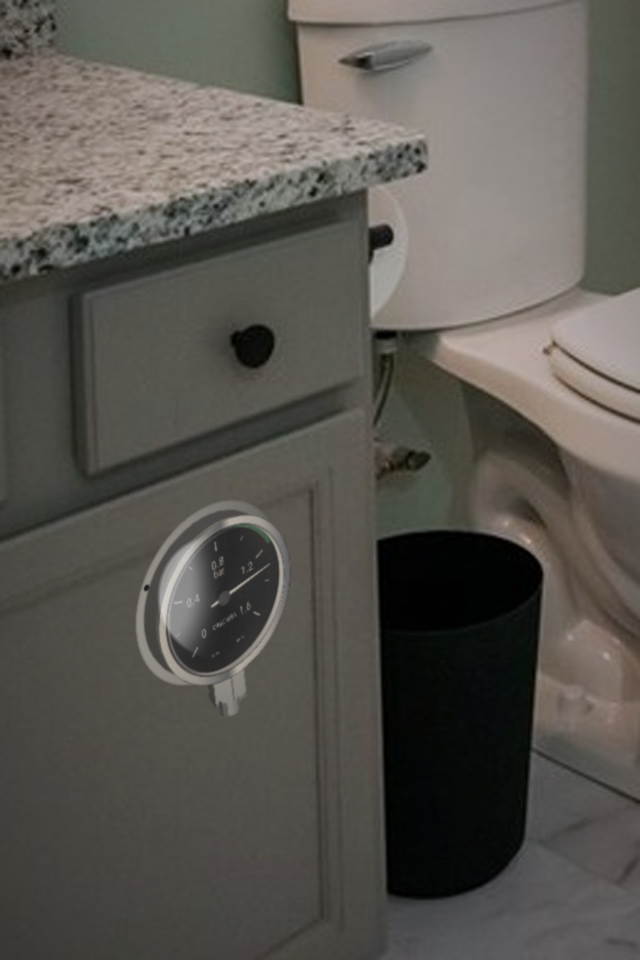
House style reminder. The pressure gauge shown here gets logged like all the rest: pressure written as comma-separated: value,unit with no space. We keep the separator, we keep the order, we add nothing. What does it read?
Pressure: 1.3,bar
